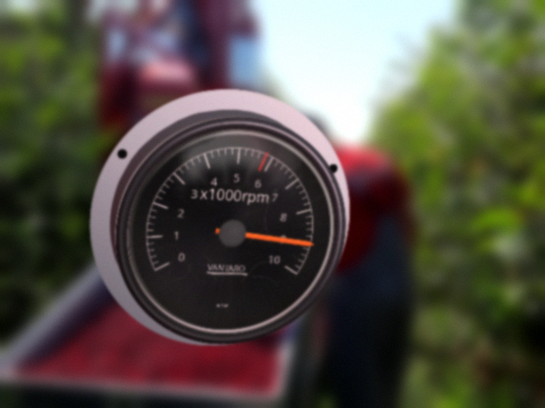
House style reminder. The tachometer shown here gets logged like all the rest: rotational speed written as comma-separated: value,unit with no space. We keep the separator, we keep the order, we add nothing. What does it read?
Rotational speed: 9000,rpm
